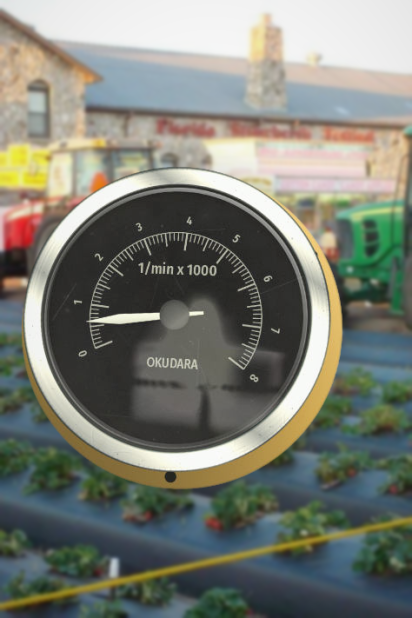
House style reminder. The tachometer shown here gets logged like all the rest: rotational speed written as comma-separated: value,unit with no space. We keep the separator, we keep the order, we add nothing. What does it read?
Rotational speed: 600,rpm
